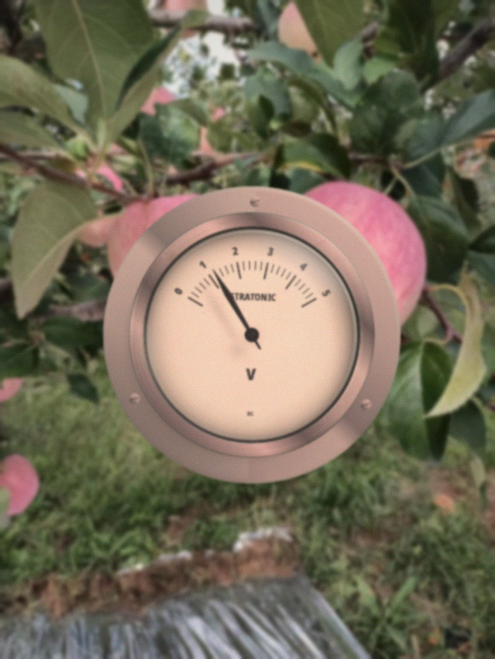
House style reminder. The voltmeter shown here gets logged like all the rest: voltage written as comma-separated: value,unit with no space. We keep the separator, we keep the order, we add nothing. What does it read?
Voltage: 1.2,V
